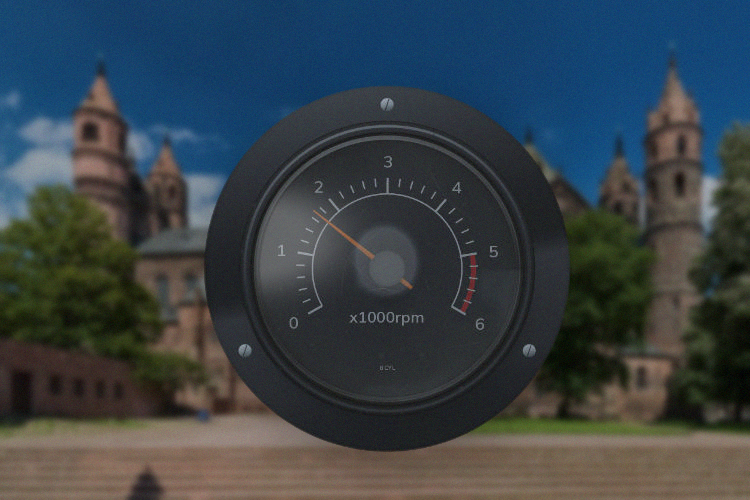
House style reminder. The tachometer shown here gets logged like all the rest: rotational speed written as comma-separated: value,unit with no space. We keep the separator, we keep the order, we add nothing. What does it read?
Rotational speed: 1700,rpm
